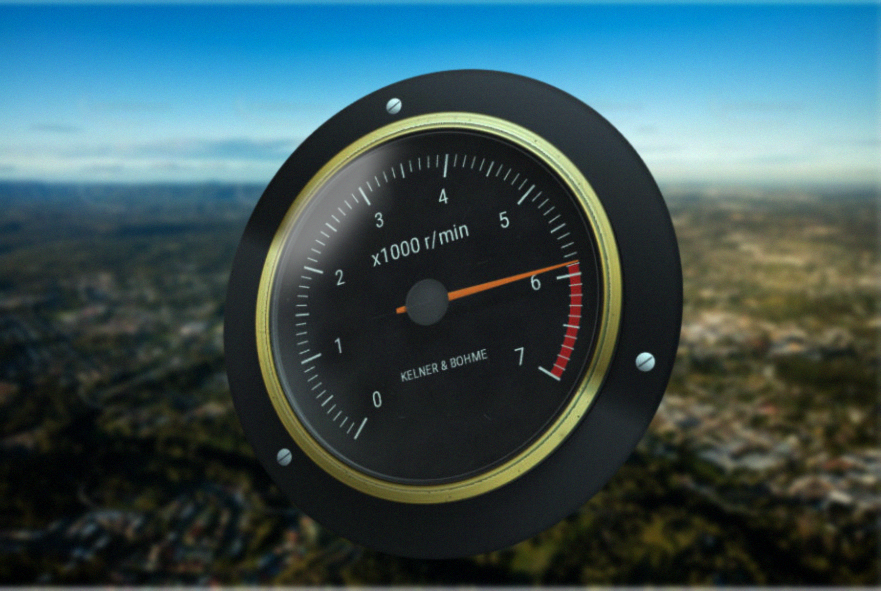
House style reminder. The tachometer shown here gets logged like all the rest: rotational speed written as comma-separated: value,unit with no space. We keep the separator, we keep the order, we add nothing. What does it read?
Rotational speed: 5900,rpm
